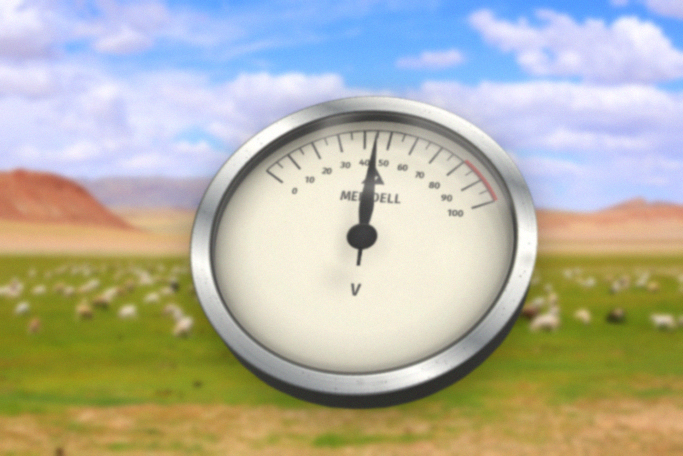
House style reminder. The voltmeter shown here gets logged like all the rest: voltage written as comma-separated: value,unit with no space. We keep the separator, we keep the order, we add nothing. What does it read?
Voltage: 45,V
